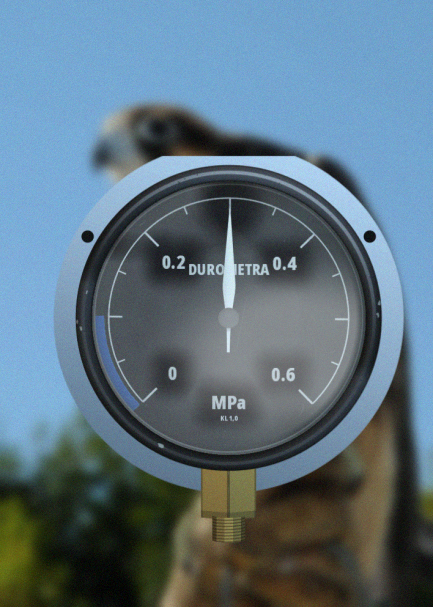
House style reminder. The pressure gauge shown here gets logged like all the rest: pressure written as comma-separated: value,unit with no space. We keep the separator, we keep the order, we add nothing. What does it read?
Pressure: 0.3,MPa
